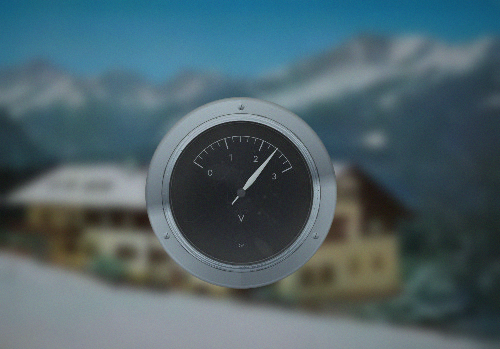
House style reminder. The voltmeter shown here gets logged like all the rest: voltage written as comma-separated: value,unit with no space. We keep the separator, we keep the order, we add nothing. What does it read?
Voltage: 2.4,V
